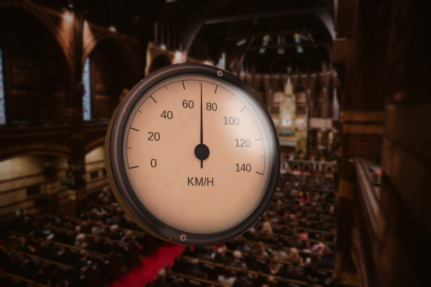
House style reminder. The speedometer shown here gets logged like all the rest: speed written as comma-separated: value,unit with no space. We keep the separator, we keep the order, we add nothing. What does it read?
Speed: 70,km/h
